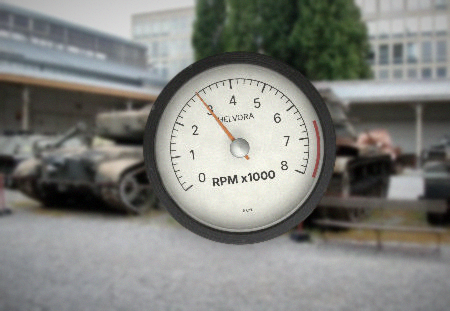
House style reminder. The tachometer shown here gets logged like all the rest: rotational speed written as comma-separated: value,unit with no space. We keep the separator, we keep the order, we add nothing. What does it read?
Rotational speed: 3000,rpm
